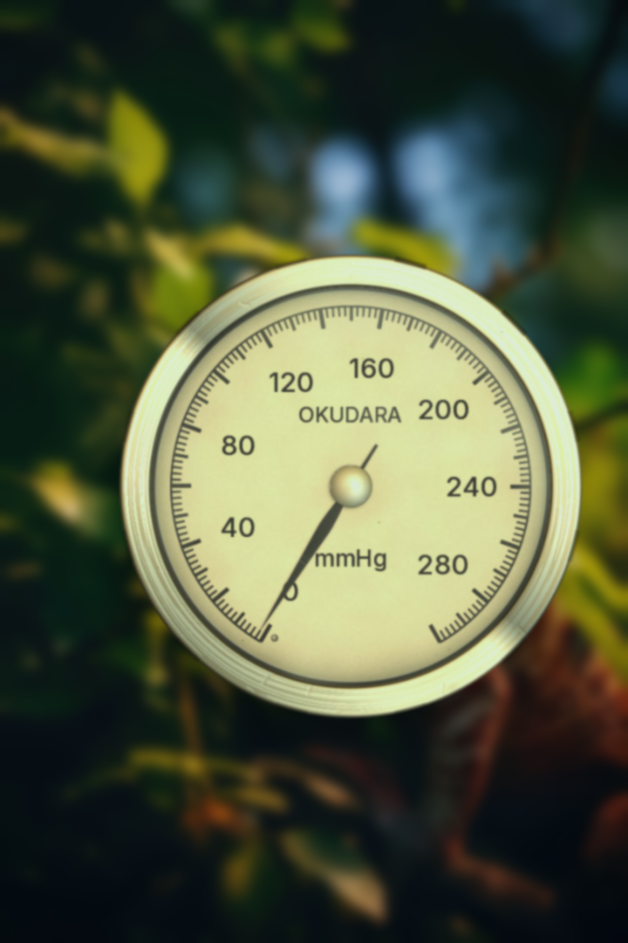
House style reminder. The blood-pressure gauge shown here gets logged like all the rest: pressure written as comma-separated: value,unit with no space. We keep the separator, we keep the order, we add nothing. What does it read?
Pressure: 2,mmHg
